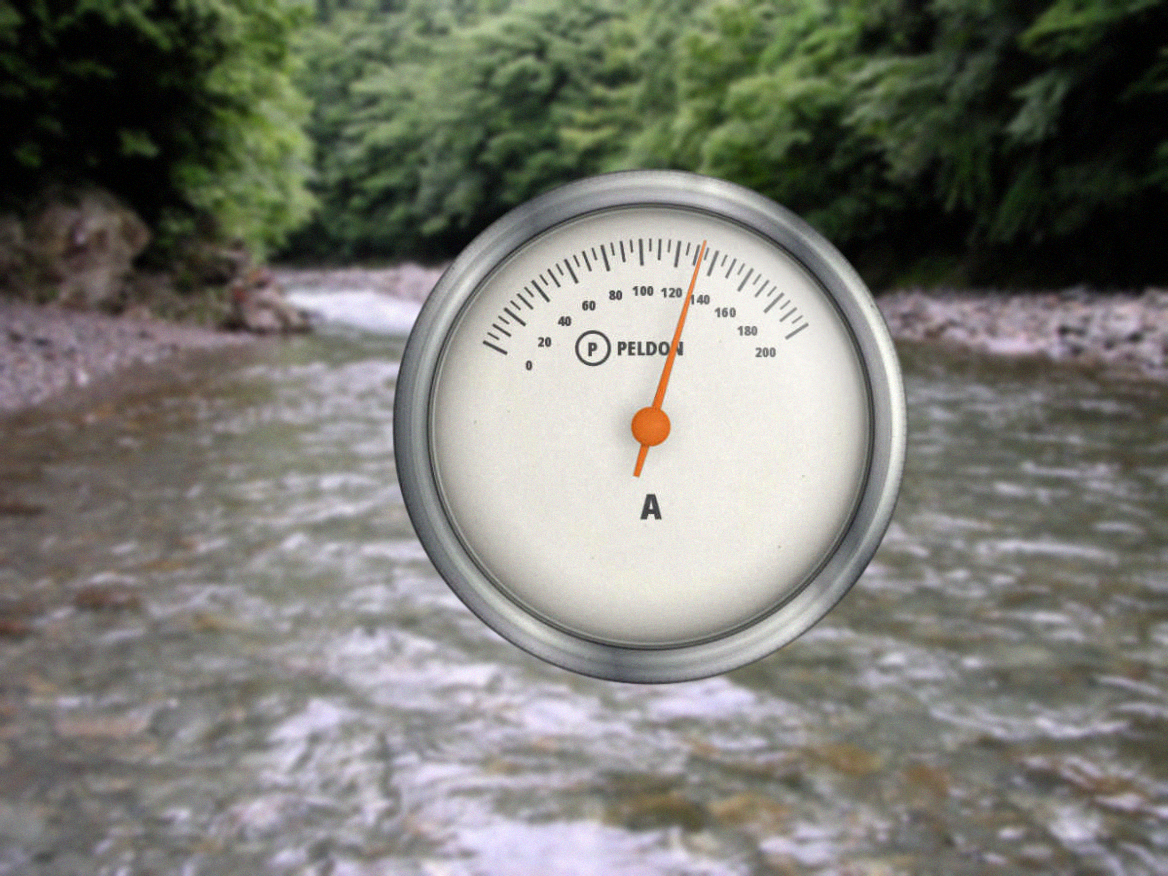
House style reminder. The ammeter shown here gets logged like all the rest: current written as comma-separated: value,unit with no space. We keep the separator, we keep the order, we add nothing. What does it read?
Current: 132.5,A
